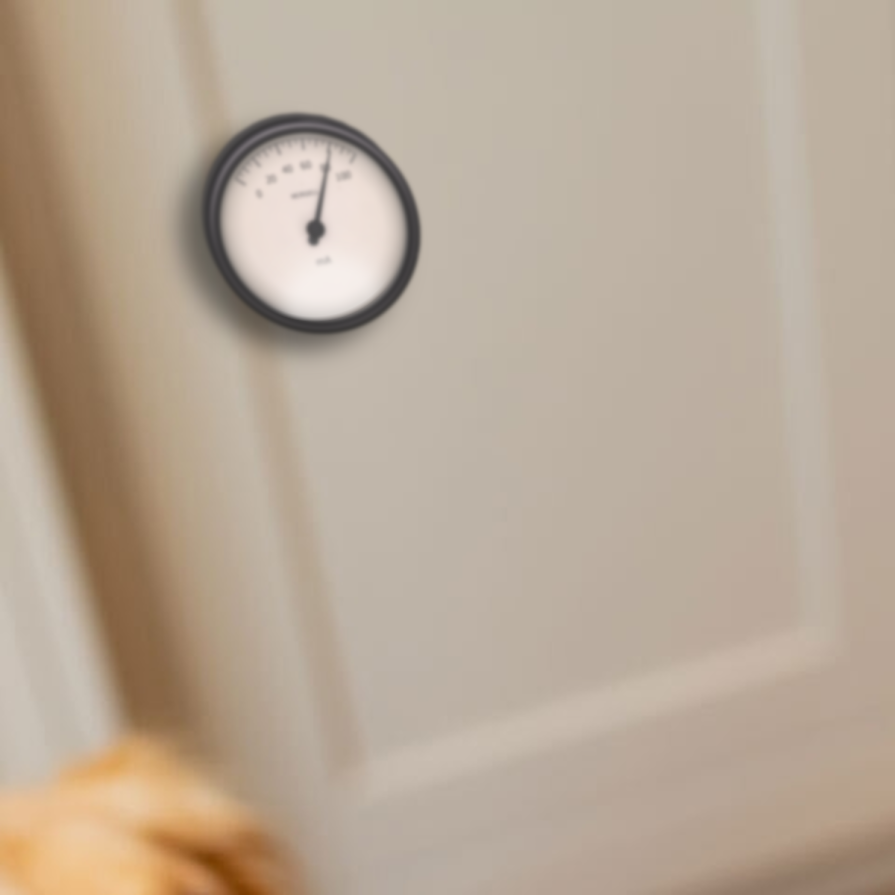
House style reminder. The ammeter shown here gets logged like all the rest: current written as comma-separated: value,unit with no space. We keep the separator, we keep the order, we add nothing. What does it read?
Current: 80,mA
